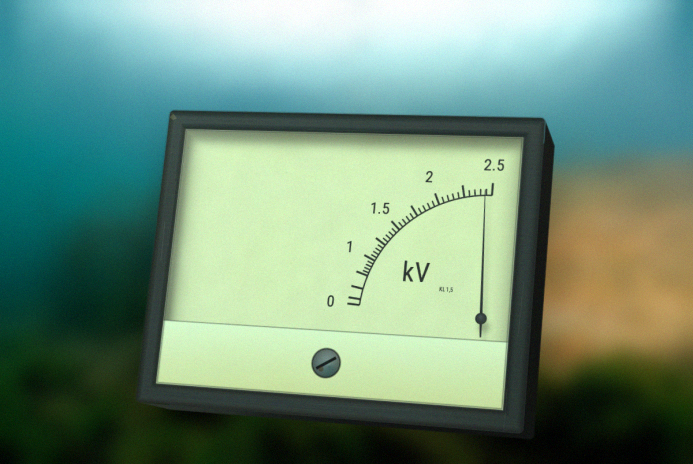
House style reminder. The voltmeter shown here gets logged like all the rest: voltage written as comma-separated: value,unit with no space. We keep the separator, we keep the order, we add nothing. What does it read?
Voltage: 2.45,kV
